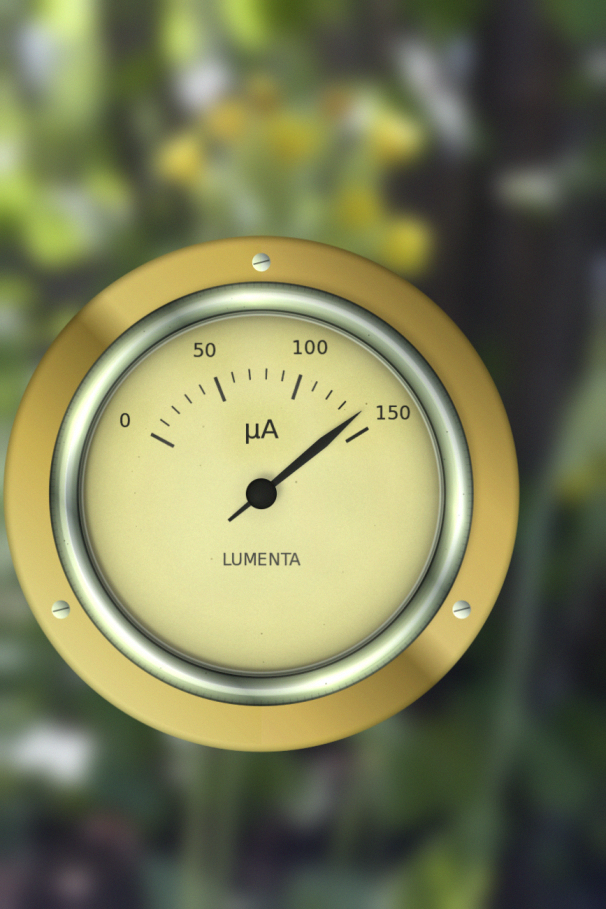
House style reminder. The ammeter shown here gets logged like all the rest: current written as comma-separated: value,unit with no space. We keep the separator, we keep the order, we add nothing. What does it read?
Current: 140,µA
